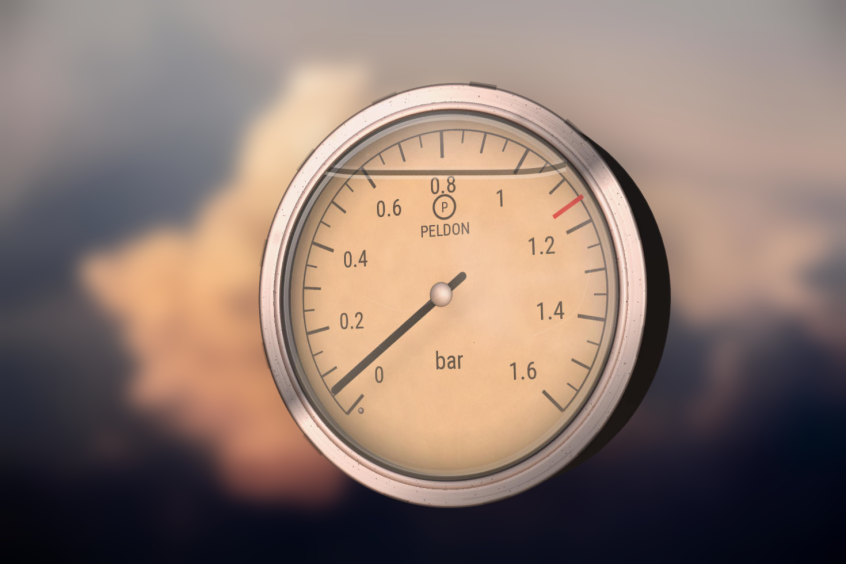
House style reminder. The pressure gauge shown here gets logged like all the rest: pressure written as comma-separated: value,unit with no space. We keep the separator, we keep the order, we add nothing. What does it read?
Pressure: 0.05,bar
